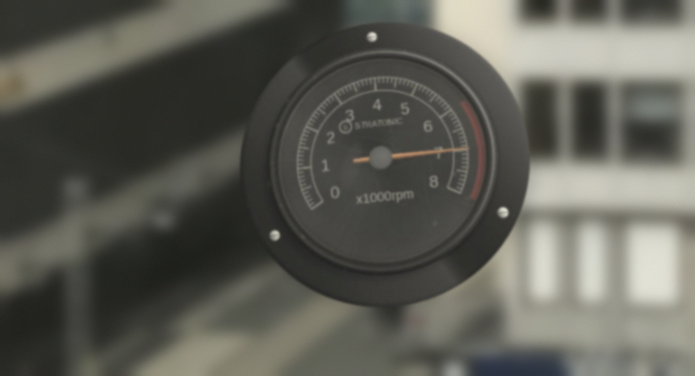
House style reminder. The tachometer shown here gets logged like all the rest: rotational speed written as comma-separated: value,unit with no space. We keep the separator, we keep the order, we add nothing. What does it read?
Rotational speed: 7000,rpm
